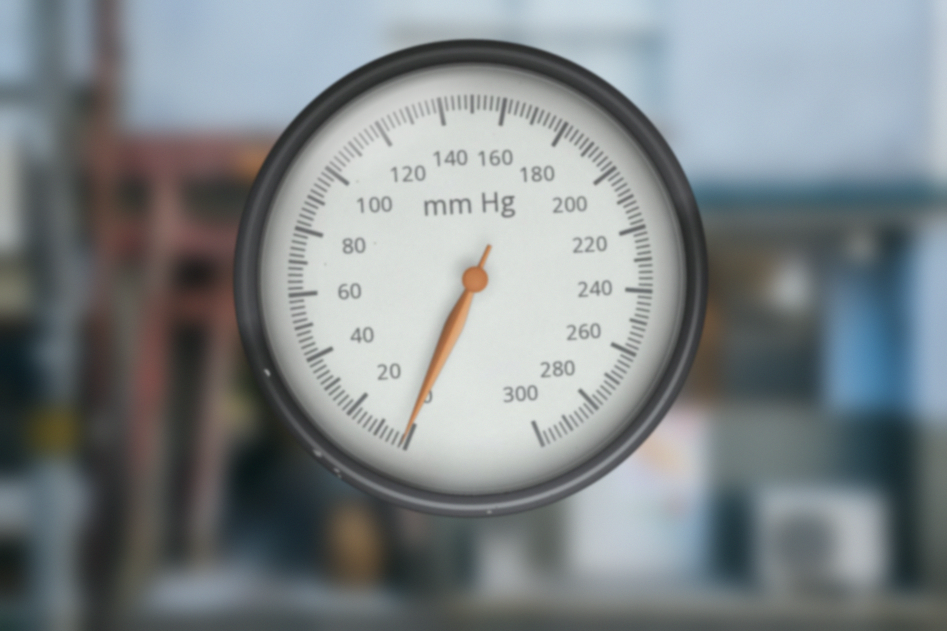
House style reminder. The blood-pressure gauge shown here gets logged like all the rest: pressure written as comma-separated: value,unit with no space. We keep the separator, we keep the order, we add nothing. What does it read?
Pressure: 2,mmHg
